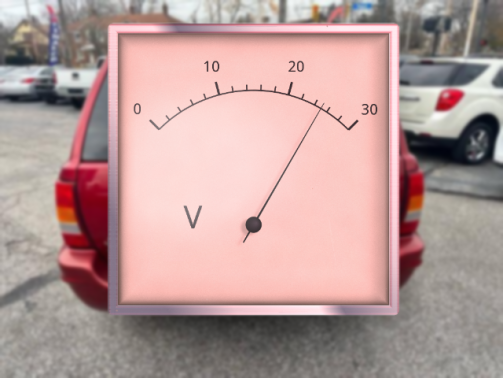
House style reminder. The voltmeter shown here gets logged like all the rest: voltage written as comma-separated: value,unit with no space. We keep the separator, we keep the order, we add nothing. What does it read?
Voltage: 25,V
